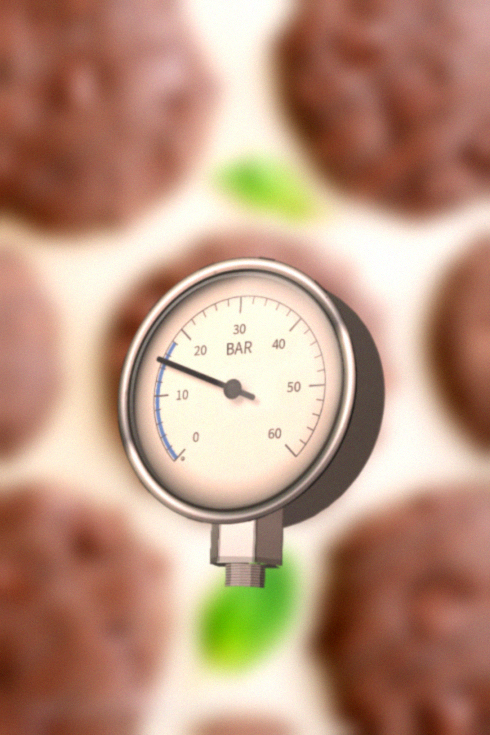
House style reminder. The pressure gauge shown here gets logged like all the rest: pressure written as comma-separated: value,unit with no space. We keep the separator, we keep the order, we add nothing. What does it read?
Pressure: 15,bar
